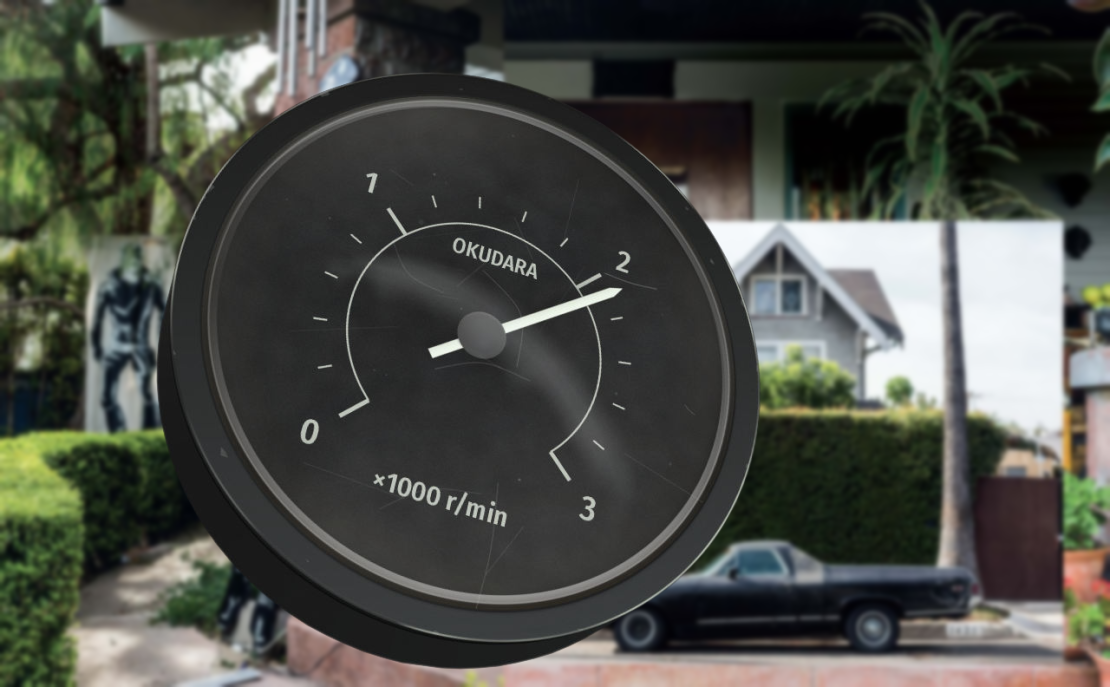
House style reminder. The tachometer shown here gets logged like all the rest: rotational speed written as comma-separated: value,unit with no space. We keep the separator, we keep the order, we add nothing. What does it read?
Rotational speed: 2100,rpm
